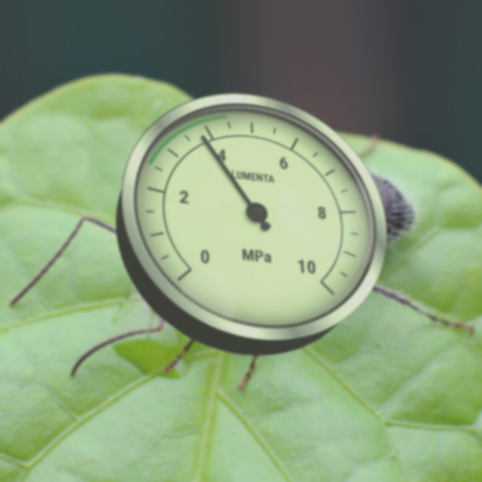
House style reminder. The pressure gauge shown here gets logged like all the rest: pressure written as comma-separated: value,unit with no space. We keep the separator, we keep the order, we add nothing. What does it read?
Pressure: 3.75,MPa
